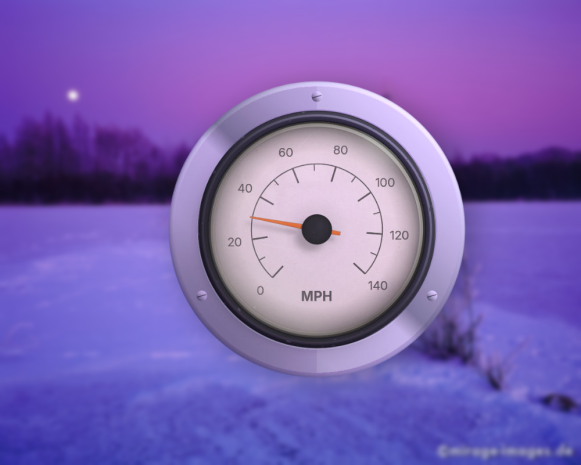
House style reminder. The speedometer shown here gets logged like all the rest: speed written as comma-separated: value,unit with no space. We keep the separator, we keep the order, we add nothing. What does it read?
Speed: 30,mph
